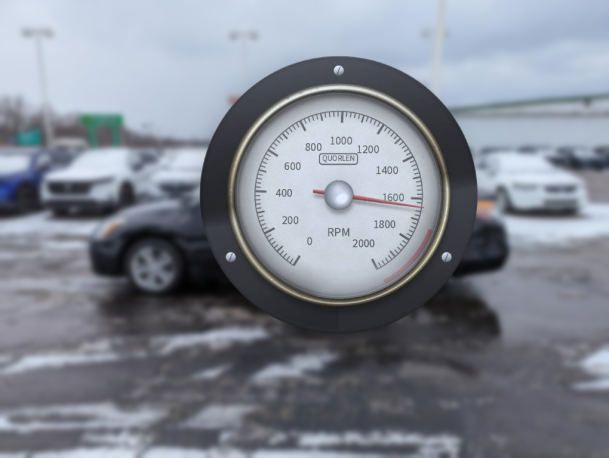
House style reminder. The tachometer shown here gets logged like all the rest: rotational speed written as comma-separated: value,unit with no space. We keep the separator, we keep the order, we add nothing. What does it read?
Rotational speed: 1640,rpm
